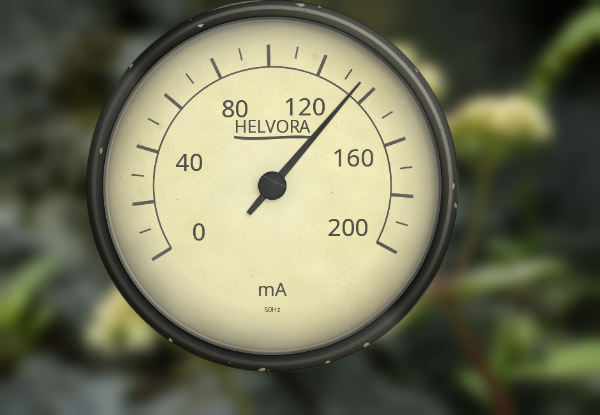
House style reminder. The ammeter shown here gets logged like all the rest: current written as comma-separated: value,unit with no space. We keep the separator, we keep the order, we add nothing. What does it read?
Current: 135,mA
